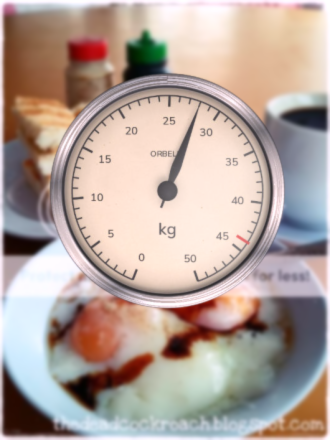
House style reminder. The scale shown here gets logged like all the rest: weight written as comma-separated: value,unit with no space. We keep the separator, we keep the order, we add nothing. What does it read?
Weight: 28,kg
